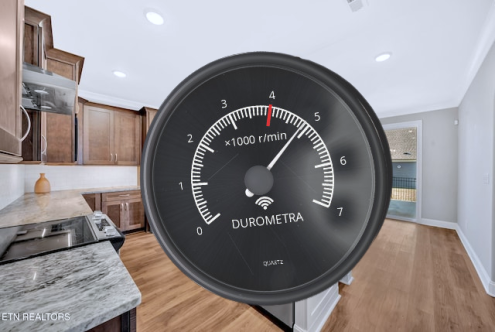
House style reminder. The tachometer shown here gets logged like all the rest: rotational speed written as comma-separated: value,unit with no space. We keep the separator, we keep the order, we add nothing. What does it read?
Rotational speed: 4900,rpm
